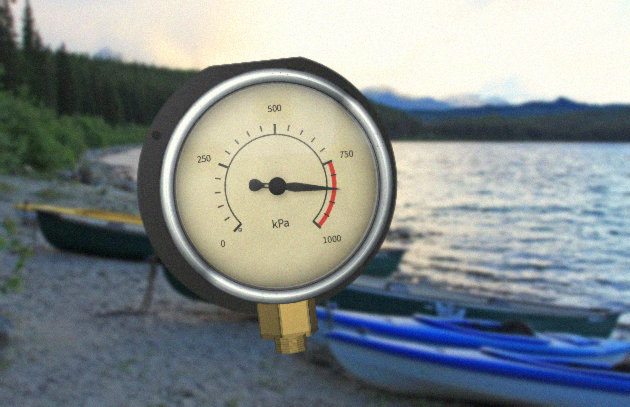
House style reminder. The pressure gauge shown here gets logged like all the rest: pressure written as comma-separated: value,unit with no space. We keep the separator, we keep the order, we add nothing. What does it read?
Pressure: 850,kPa
